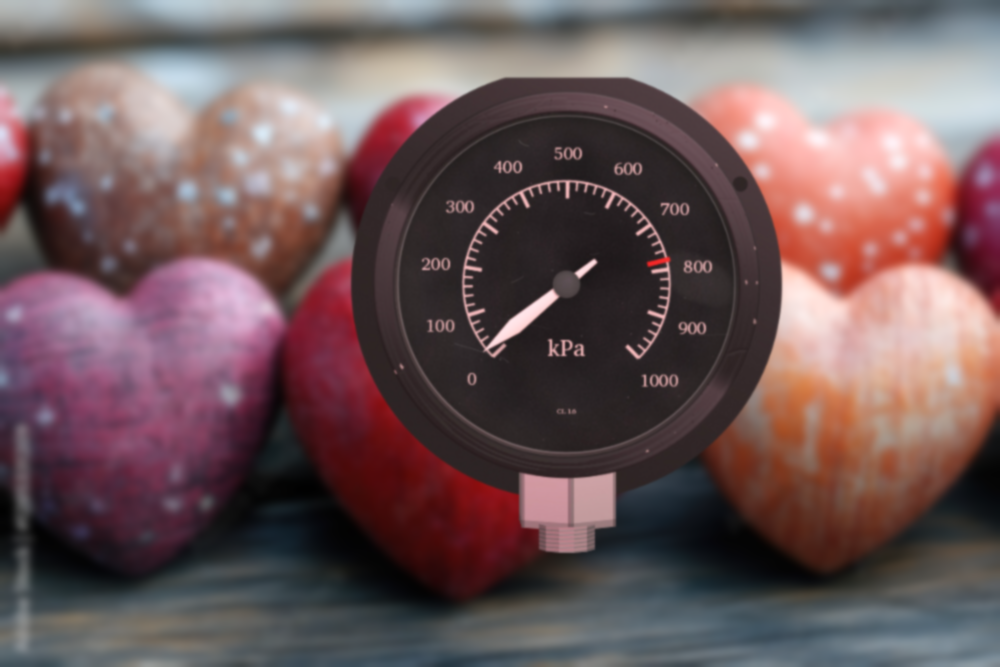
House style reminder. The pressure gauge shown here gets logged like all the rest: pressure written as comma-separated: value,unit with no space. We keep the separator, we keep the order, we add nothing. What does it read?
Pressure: 20,kPa
